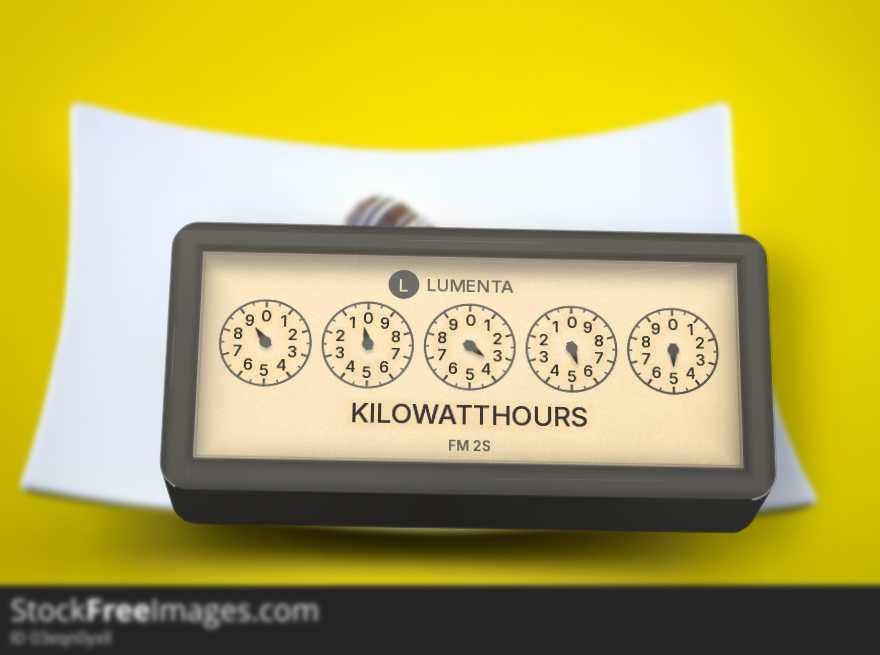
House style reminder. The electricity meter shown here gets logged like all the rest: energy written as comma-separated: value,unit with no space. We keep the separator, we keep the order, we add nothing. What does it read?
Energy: 90355,kWh
